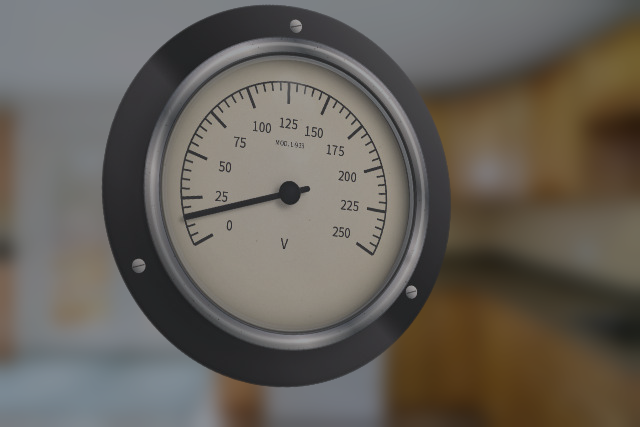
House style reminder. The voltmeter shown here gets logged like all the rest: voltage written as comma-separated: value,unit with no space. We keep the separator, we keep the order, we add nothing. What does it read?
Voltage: 15,V
